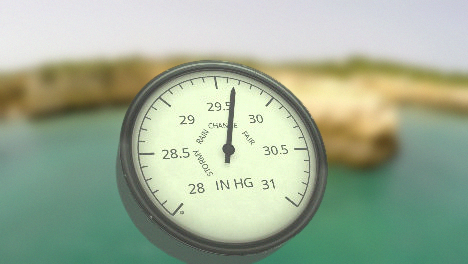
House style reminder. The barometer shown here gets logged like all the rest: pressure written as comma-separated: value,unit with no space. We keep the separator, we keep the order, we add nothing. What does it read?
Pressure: 29.65,inHg
